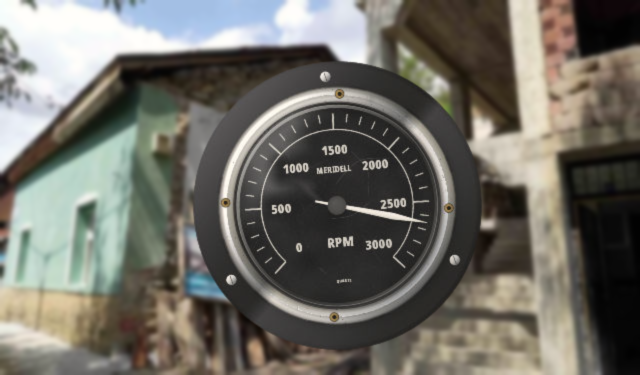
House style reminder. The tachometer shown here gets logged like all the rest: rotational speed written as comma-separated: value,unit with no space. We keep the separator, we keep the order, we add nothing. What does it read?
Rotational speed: 2650,rpm
